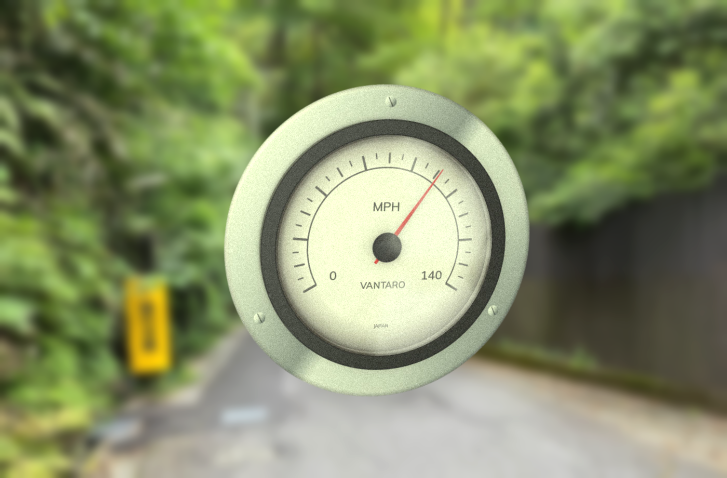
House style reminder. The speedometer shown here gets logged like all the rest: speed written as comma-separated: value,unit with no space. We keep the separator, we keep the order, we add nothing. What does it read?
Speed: 90,mph
